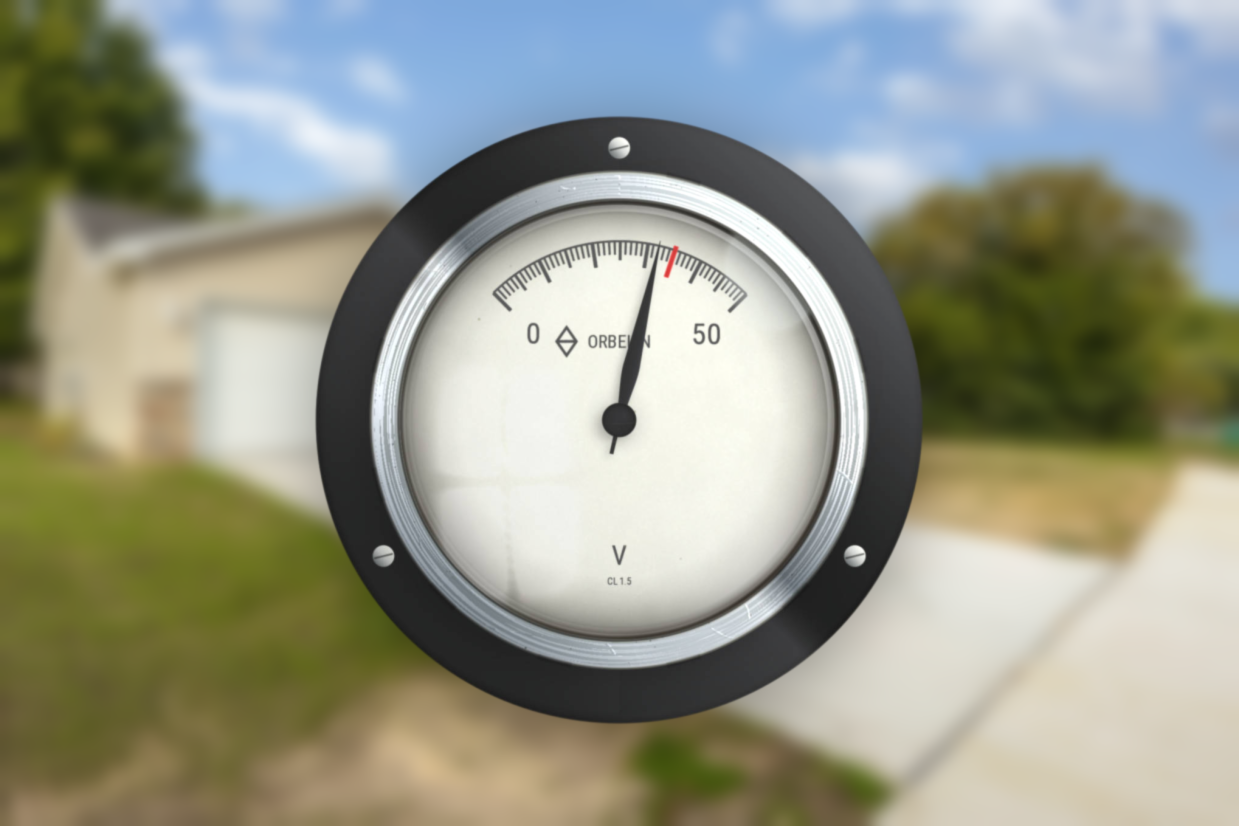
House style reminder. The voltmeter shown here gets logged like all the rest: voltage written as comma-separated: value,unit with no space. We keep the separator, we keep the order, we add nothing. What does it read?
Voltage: 32,V
